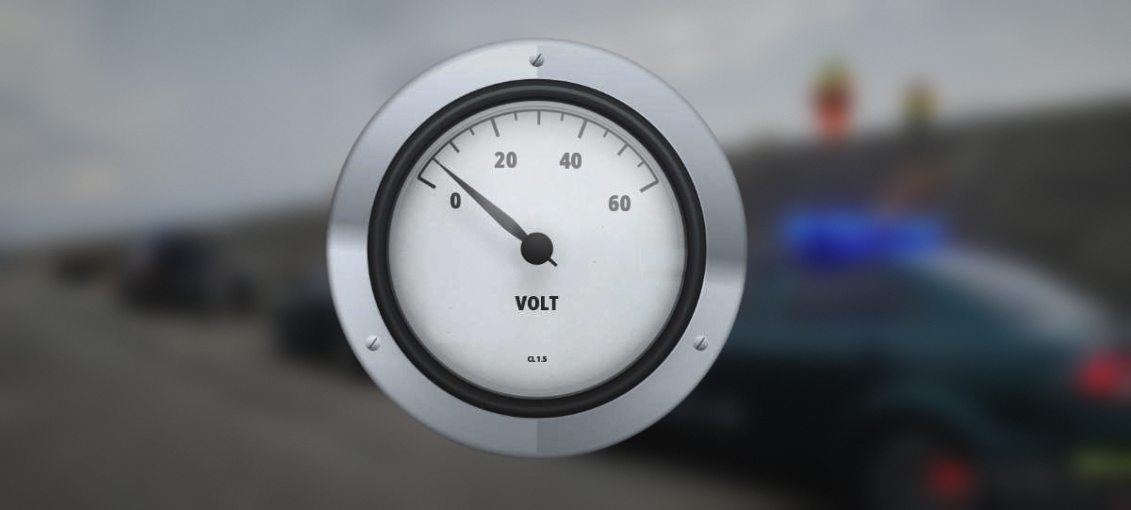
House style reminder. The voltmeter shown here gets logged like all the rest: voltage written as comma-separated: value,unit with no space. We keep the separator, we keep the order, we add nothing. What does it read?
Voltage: 5,V
